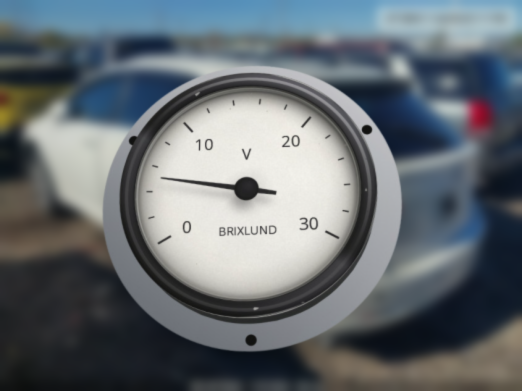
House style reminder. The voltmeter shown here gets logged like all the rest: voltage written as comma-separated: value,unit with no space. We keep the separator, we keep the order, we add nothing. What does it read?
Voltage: 5,V
